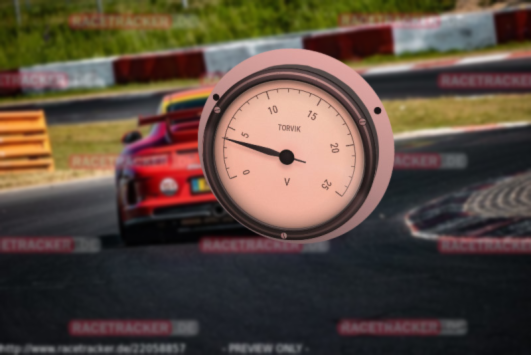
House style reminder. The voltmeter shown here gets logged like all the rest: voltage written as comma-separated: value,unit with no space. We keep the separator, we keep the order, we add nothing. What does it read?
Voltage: 4,V
